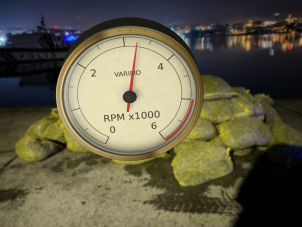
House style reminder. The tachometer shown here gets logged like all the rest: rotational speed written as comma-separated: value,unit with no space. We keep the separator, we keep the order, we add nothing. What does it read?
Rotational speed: 3250,rpm
